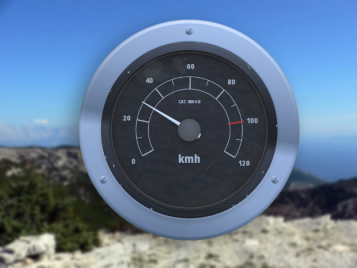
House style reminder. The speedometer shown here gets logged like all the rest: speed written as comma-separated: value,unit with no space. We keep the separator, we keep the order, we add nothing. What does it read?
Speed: 30,km/h
